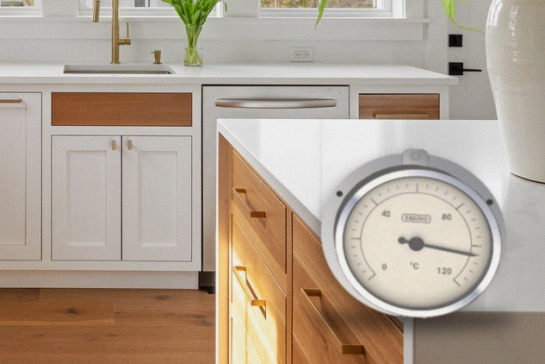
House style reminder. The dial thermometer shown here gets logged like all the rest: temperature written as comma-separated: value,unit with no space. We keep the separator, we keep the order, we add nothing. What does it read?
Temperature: 104,°C
